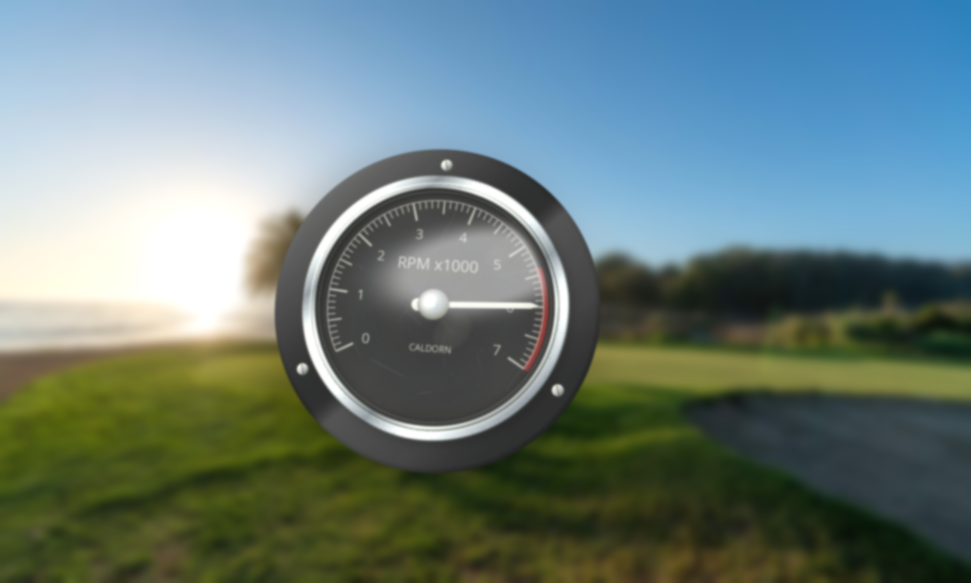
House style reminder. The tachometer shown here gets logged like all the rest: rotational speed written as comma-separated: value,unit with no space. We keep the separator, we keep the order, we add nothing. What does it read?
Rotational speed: 6000,rpm
